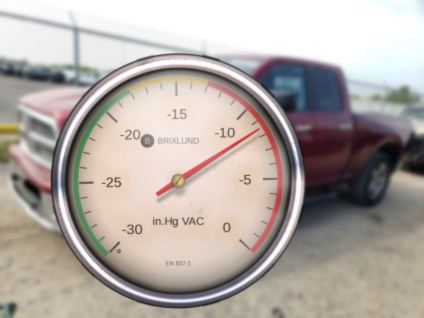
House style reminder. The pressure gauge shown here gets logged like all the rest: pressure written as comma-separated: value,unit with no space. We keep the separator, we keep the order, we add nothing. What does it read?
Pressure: -8.5,inHg
